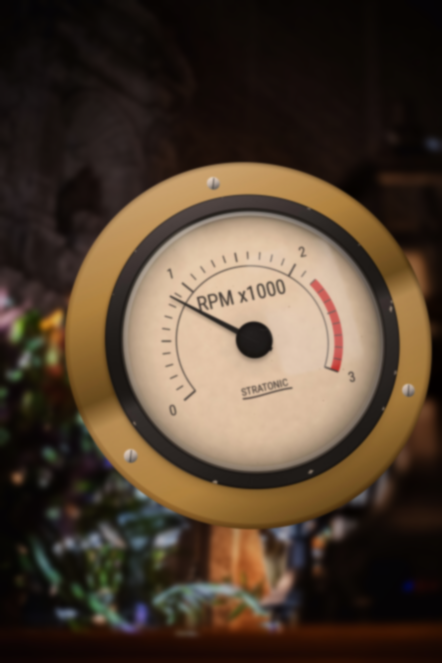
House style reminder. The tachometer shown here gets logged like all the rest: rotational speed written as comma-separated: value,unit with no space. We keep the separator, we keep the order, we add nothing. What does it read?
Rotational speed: 850,rpm
